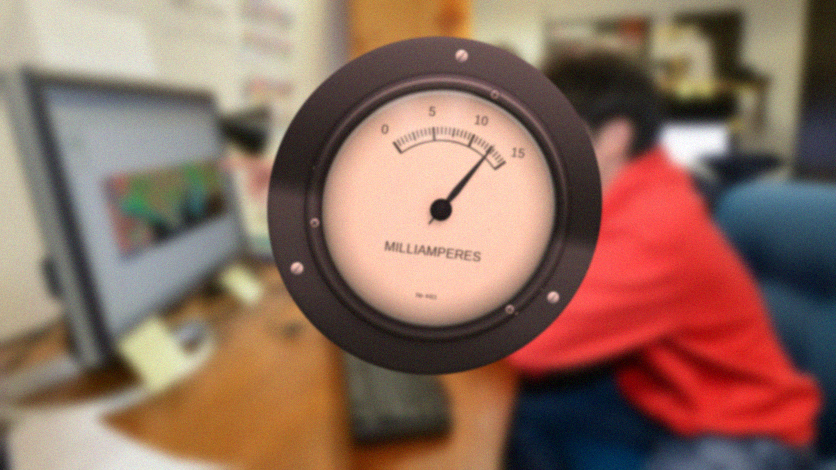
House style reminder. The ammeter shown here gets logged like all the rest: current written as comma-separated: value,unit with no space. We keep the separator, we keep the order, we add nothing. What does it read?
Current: 12.5,mA
